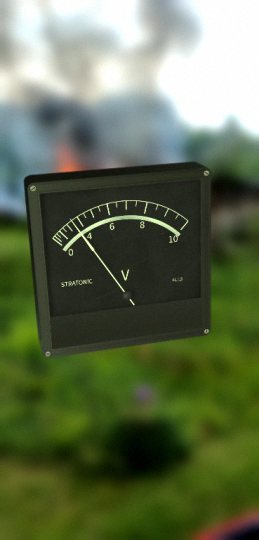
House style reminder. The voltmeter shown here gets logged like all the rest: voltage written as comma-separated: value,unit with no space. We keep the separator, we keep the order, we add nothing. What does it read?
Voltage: 3.5,V
